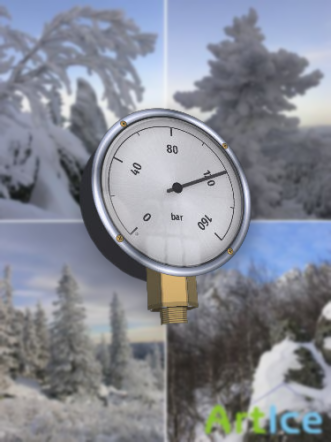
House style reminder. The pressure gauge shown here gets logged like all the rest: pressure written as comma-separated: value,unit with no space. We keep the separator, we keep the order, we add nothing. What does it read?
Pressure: 120,bar
